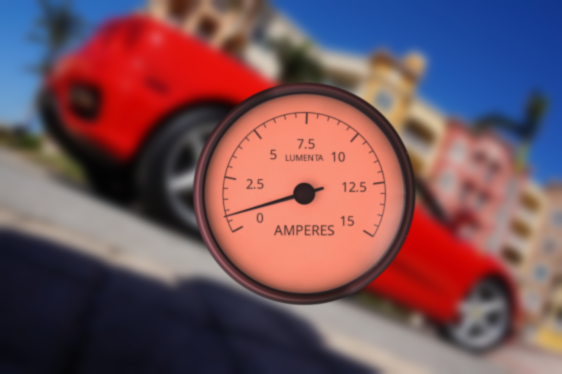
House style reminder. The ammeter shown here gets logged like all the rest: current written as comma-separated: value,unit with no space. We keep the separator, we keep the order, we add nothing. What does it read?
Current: 0.75,A
